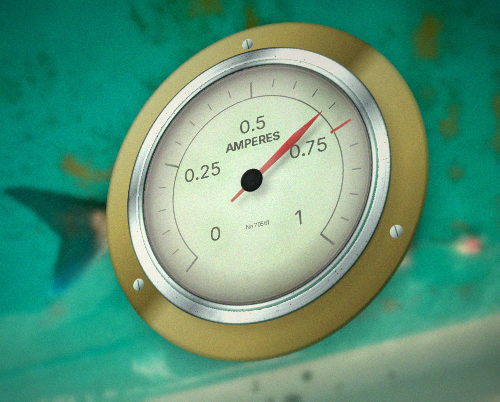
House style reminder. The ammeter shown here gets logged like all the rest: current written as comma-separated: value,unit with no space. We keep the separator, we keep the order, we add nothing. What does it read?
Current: 0.7,A
